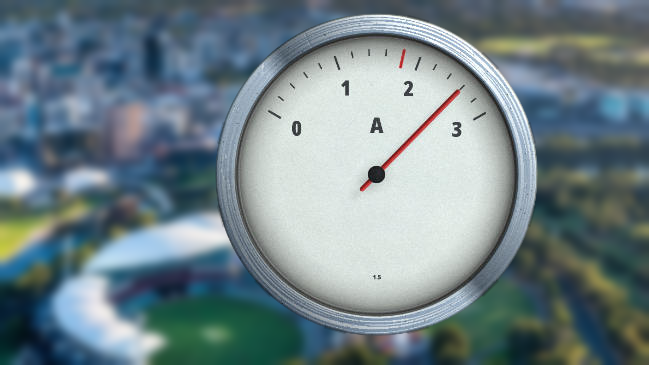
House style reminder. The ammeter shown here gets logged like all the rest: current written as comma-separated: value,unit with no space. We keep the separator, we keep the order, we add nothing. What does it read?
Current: 2.6,A
